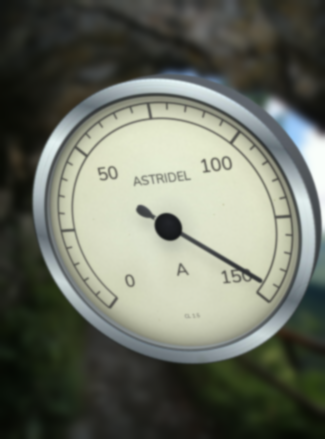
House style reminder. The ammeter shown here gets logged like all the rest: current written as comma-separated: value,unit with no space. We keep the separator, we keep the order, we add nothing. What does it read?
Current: 145,A
